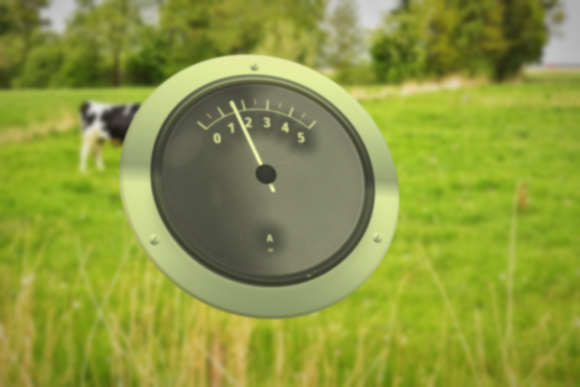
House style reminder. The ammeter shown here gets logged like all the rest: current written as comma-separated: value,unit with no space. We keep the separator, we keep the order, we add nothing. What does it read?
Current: 1.5,A
